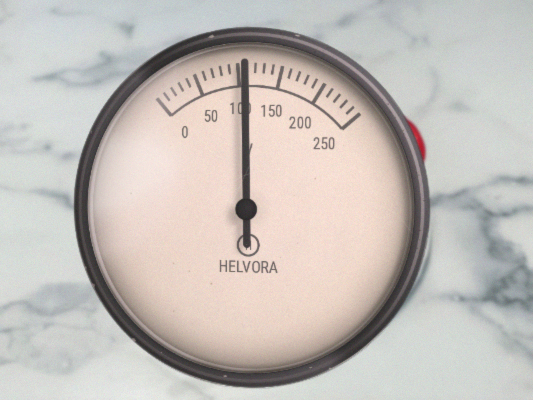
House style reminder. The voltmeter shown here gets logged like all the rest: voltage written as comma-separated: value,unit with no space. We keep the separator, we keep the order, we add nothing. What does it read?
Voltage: 110,V
